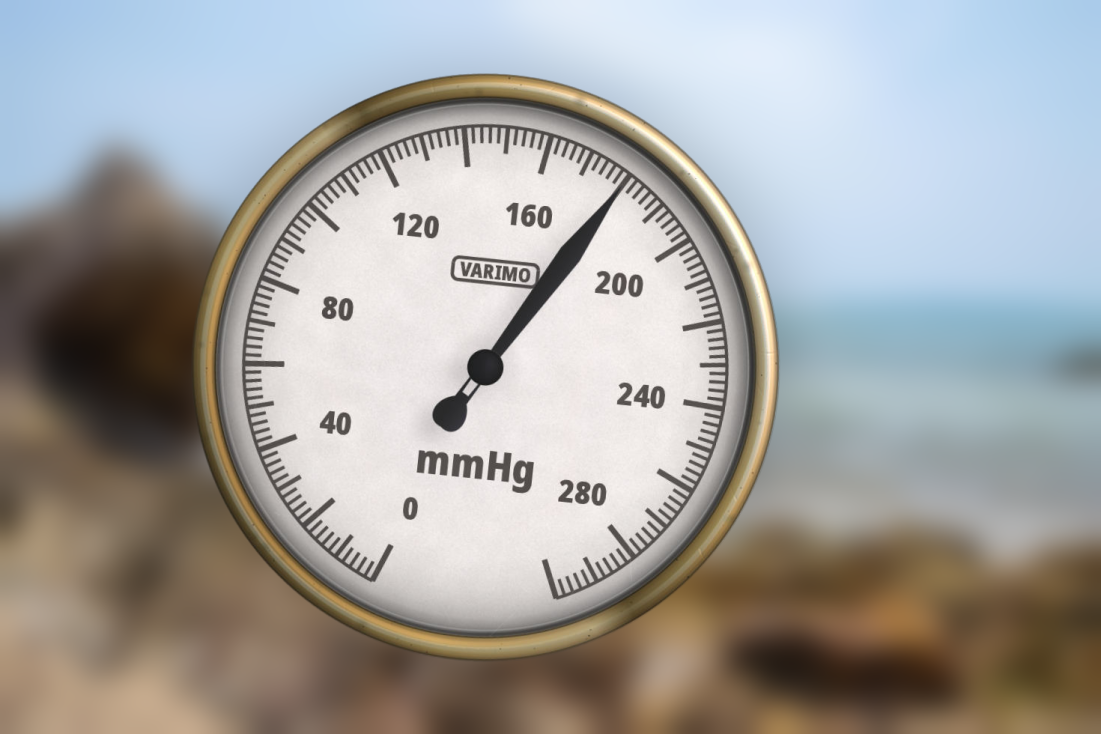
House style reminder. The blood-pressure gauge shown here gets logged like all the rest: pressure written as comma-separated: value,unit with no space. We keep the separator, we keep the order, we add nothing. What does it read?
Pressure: 180,mmHg
